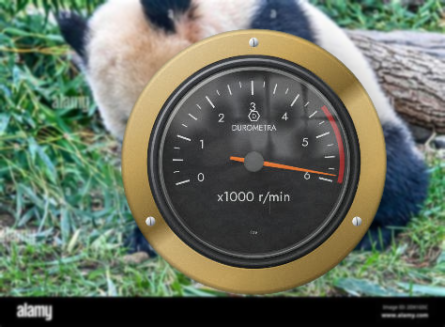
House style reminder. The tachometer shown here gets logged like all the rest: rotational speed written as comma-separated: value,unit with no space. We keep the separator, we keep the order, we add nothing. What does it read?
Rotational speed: 5875,rpm
